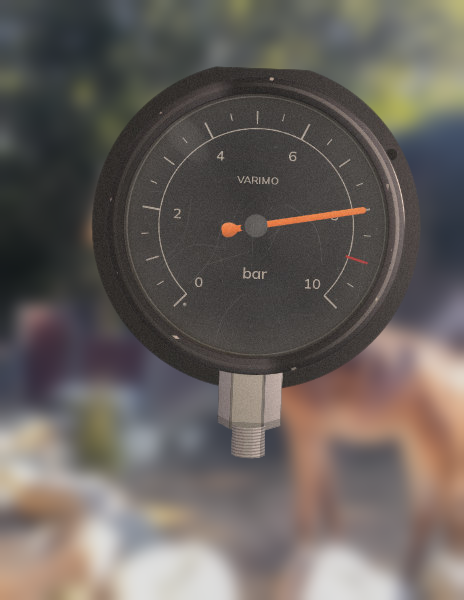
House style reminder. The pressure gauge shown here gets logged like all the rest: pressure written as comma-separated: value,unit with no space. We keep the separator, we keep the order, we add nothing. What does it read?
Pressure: 8,bar
